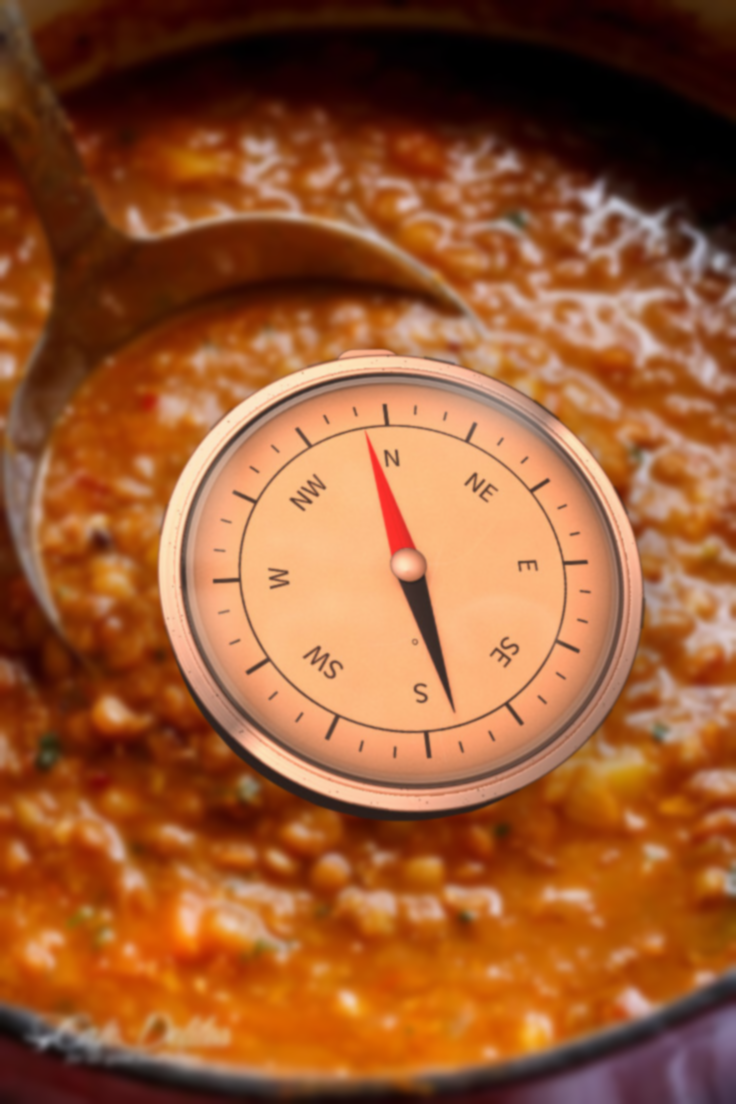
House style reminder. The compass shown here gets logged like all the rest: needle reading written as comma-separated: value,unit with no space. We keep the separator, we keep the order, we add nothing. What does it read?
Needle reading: 350,°
